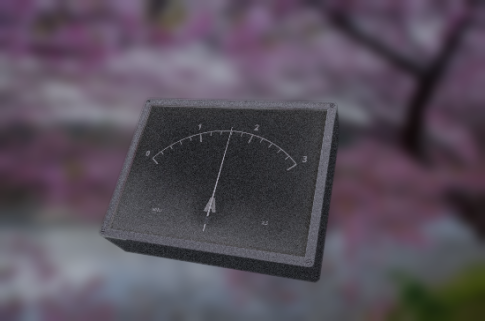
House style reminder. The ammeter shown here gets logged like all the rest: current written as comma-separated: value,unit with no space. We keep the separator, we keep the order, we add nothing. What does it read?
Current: 1.6,A
